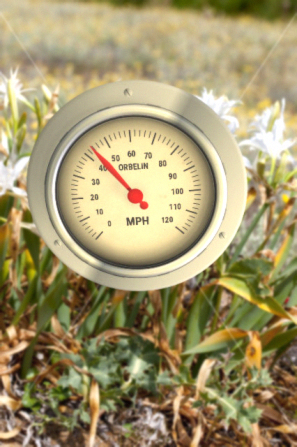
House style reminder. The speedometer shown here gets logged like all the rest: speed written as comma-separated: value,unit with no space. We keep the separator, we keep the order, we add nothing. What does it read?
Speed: 44,mph
